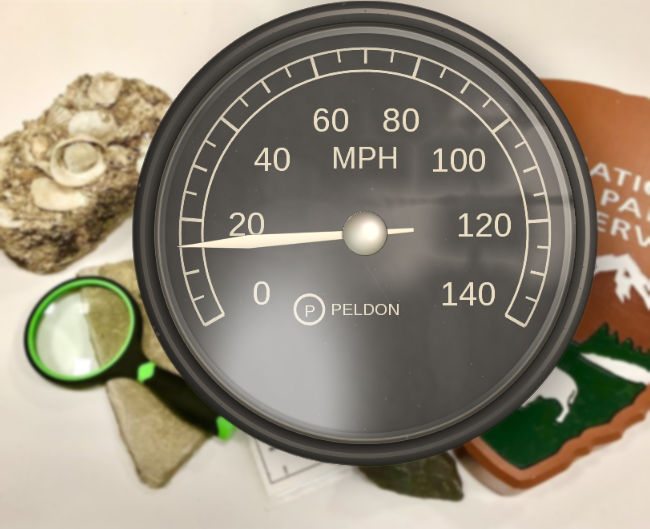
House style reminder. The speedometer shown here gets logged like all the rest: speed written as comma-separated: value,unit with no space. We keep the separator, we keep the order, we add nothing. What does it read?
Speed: 15,mph
